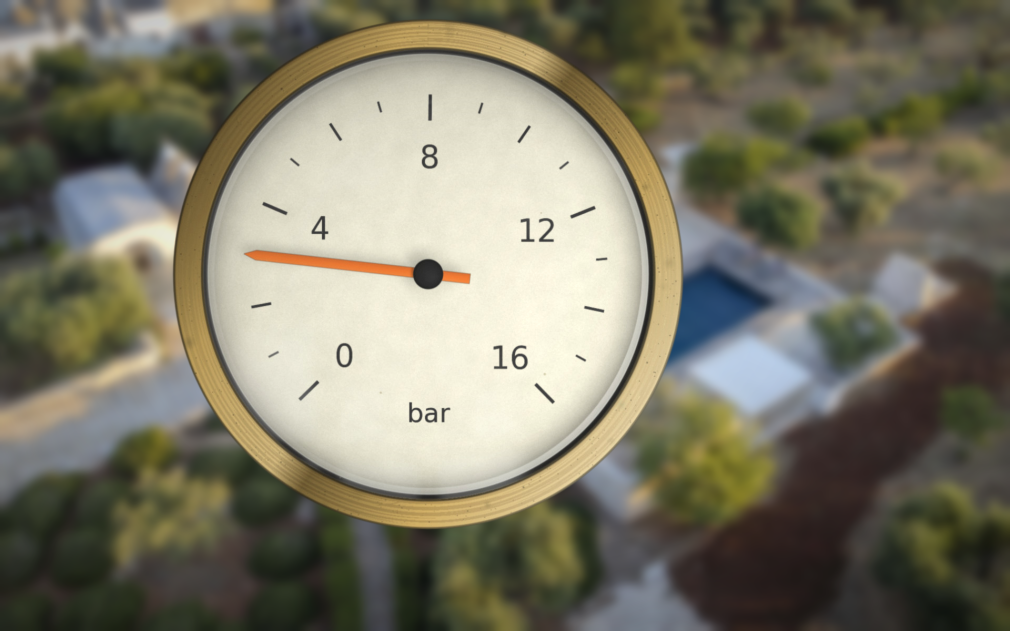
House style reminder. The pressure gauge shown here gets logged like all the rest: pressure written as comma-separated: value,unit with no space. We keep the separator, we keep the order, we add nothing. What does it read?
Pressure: 3,bar
